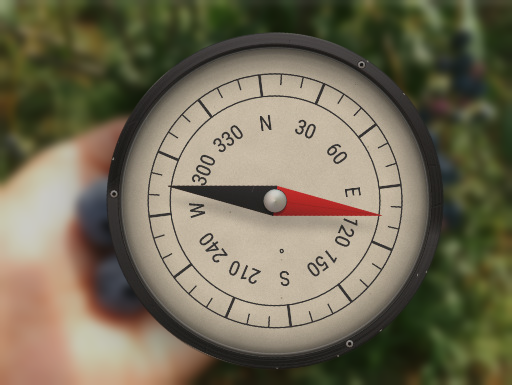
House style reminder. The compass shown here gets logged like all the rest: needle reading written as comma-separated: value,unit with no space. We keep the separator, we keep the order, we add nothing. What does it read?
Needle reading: 105,°
